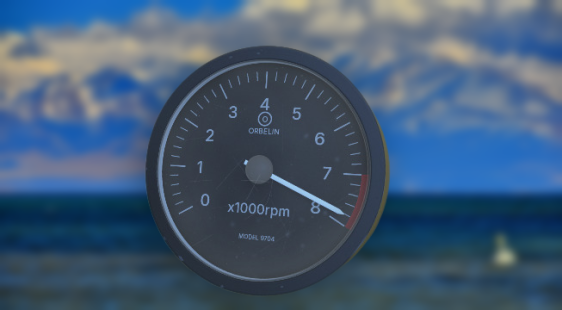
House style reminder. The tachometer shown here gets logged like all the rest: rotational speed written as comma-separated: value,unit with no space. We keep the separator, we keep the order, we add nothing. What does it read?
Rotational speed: 7800,rpm
